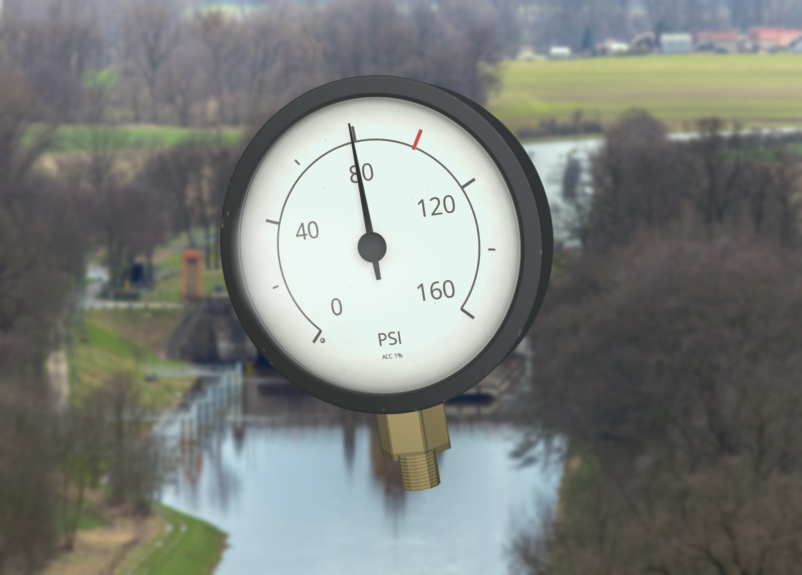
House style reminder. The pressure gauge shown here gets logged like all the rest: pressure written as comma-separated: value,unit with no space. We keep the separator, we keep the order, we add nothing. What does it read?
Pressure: 80,psi
